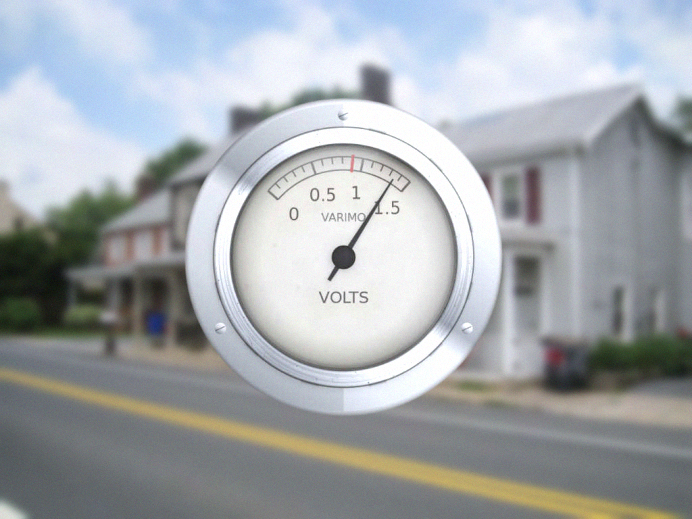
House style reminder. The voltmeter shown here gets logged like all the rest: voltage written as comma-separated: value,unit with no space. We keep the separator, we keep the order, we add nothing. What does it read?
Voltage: 1.35,V
